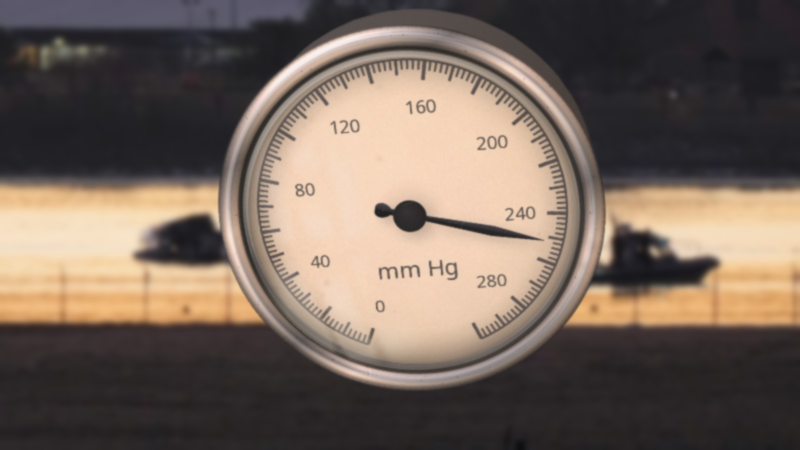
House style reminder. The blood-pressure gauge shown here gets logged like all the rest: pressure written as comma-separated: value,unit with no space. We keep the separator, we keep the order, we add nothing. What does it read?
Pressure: 250,mmHg
